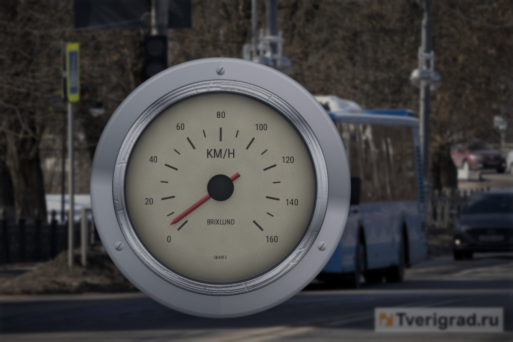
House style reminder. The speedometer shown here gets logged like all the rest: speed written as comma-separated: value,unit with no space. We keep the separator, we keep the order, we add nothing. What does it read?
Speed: 5,km/h
